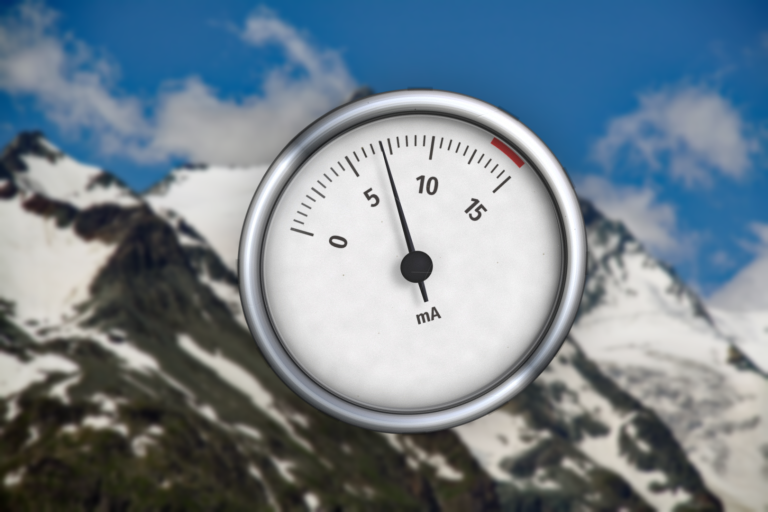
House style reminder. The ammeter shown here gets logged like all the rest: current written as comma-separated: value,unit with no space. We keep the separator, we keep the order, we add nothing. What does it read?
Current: 7,mA
